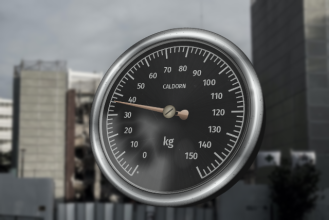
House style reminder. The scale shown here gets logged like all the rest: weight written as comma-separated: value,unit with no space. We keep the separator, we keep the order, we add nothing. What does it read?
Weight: 36,kg
